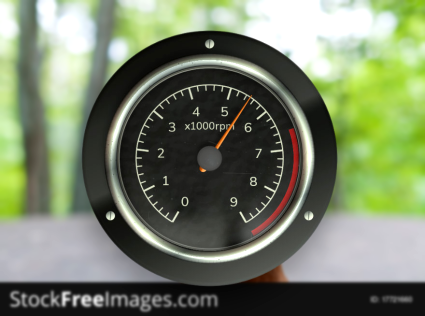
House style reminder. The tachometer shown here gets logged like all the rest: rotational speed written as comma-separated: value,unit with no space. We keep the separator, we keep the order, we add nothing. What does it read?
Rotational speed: 5500,rpm
